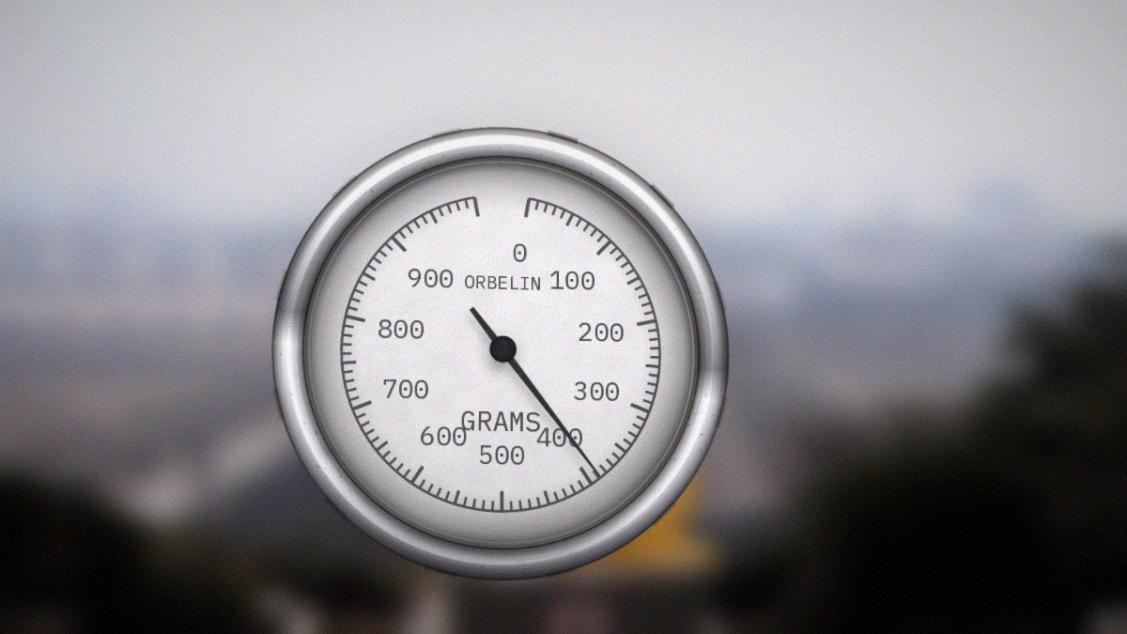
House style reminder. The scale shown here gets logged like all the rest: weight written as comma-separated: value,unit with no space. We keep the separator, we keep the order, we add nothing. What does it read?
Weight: 390,g
